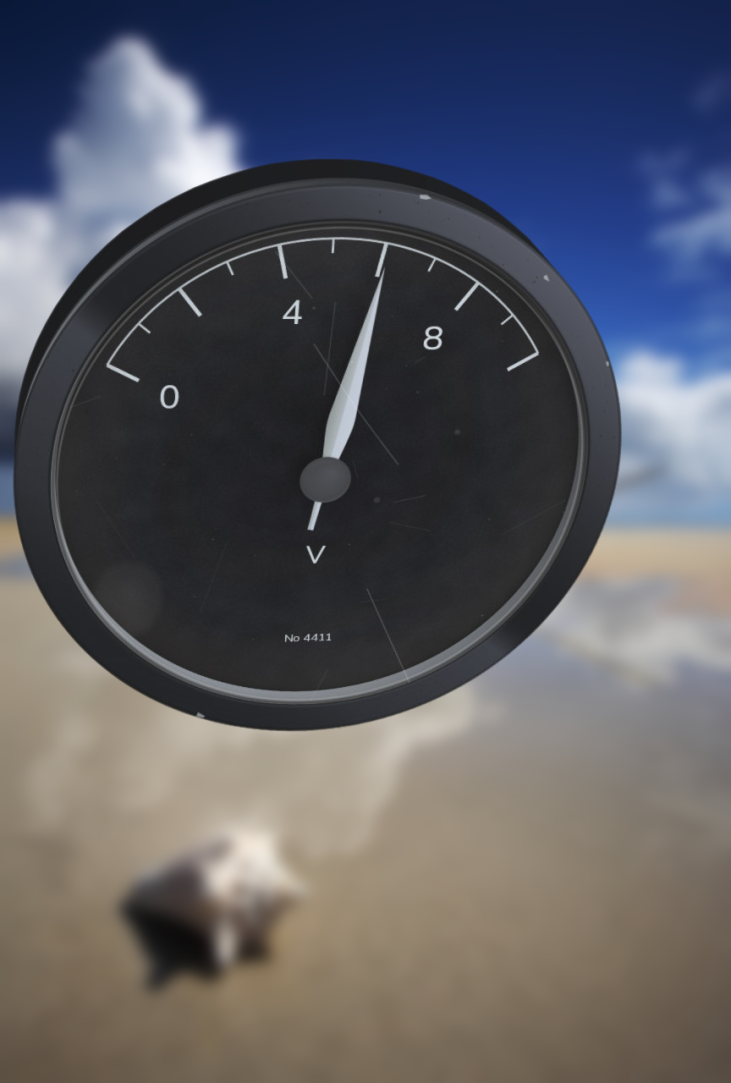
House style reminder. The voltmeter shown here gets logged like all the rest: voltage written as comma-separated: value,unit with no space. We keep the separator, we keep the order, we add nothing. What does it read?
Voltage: 6,V
